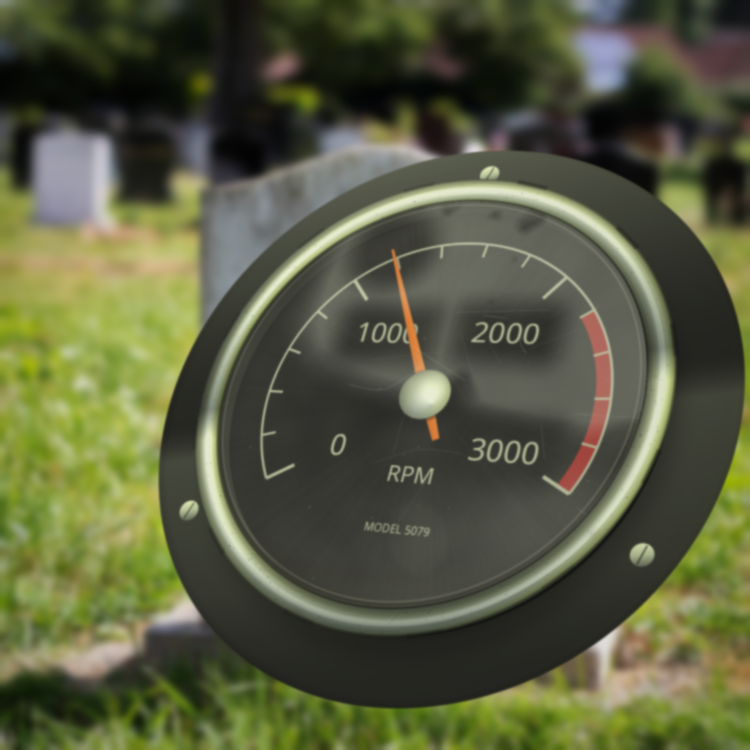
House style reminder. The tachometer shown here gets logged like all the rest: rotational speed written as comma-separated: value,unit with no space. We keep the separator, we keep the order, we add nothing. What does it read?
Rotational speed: 1200,rpm
